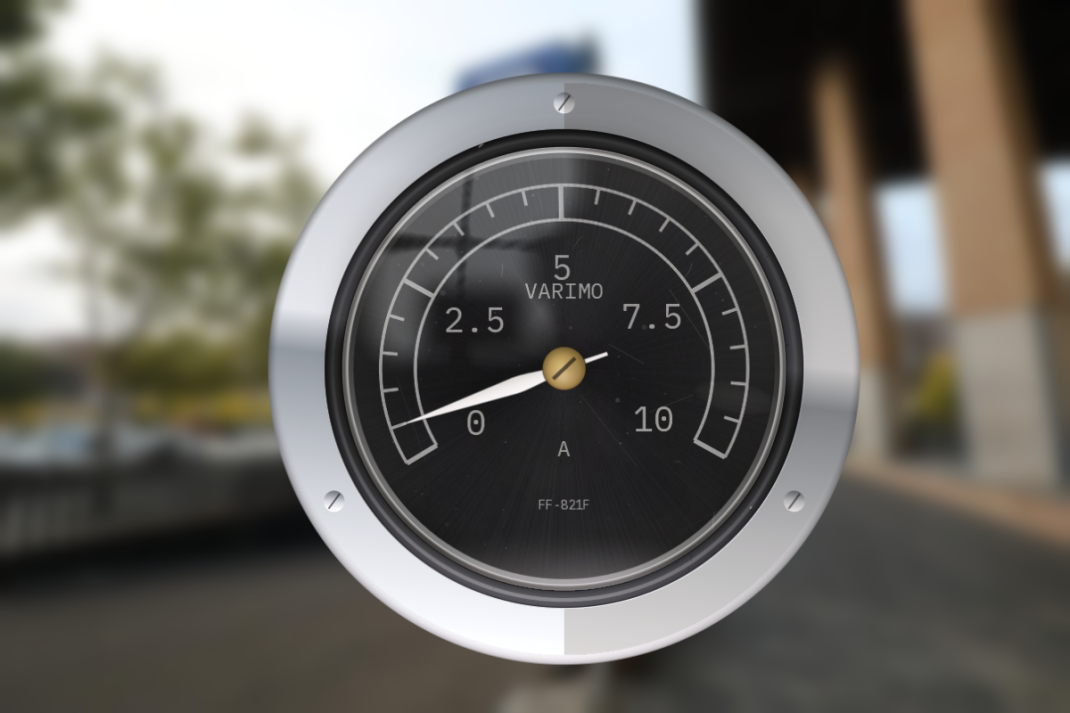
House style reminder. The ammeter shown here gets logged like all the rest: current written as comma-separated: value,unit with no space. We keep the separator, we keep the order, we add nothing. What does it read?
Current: 0.5,A
